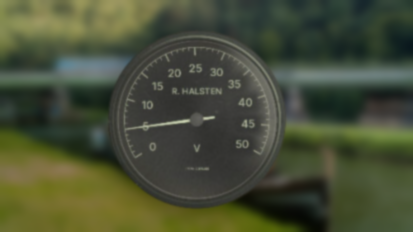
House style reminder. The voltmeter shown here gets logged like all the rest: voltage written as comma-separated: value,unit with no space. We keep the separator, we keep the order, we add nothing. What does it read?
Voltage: 5,V
